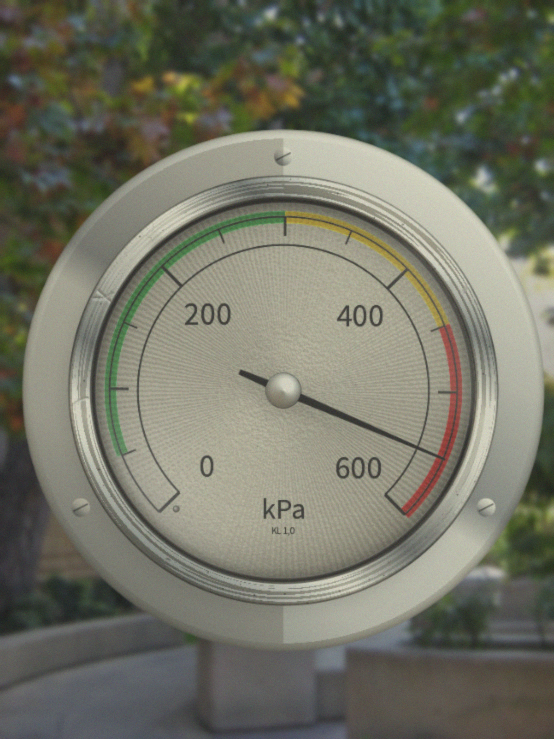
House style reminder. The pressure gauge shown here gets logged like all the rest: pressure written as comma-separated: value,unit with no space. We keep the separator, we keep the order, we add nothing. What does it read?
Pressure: 550,kPa
